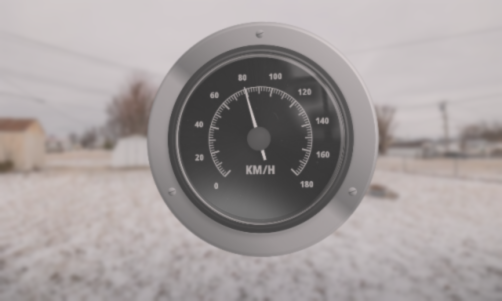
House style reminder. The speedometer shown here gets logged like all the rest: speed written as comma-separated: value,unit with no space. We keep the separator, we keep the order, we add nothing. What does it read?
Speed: 80,km/h
